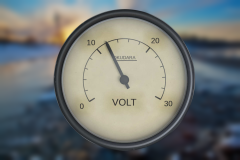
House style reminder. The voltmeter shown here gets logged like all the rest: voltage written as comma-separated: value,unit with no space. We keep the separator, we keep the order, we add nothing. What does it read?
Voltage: 12,V
